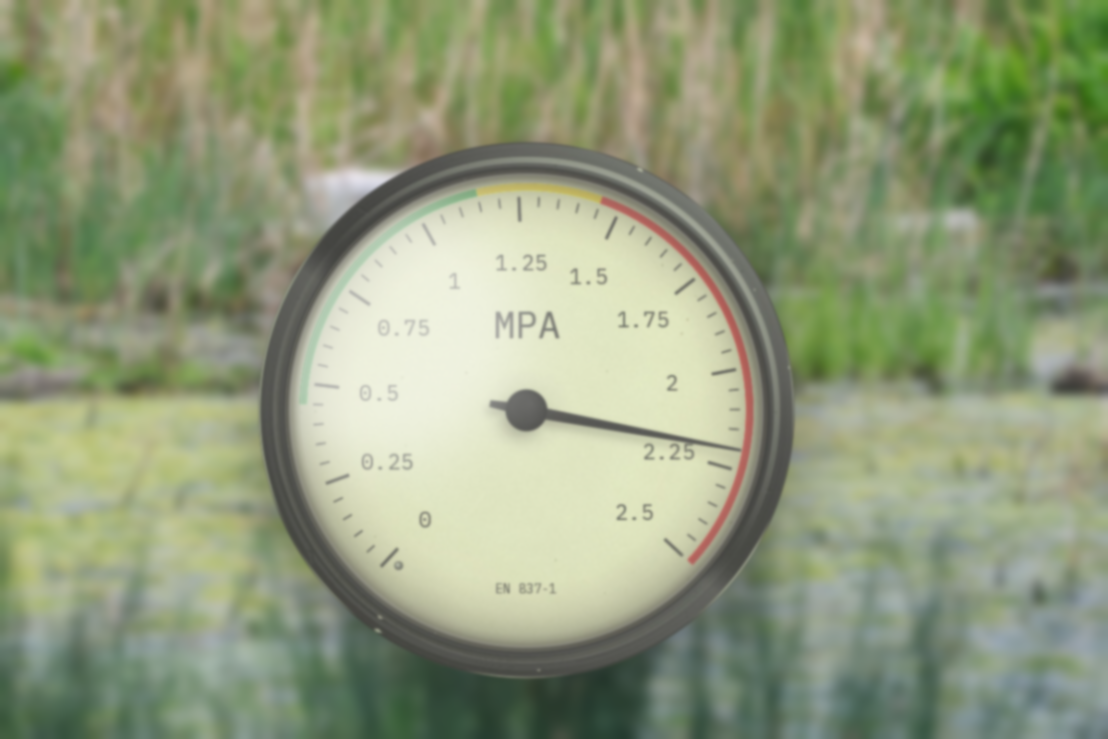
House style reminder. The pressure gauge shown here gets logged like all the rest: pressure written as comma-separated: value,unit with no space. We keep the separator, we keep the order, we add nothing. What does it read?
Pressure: 2.2,MPa
